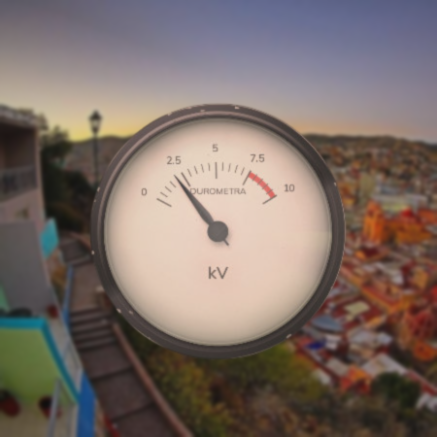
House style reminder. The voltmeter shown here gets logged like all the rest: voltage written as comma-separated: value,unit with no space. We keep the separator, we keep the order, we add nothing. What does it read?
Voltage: 2,kV
